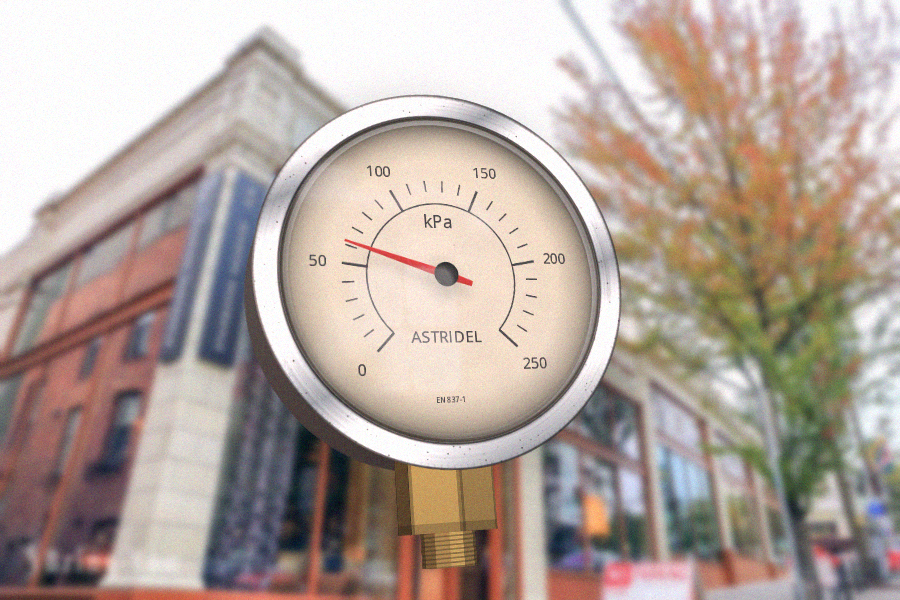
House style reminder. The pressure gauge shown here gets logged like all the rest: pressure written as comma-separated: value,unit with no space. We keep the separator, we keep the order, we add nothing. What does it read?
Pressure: 60,kPa
